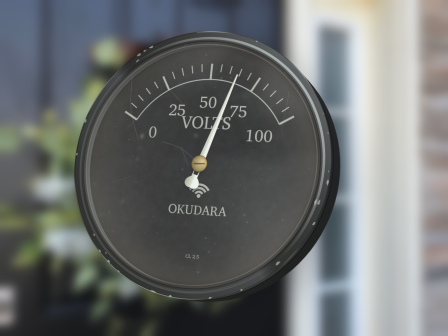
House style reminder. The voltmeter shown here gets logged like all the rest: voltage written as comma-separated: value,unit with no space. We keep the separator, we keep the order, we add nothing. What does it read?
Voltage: 65,V
